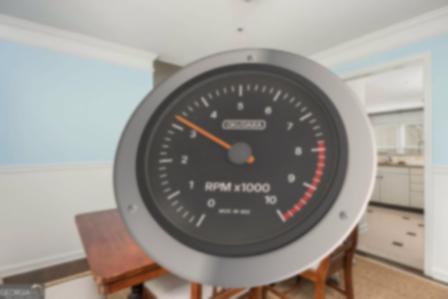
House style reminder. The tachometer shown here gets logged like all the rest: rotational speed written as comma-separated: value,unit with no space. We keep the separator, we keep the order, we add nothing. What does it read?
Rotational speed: 3200,rpm
